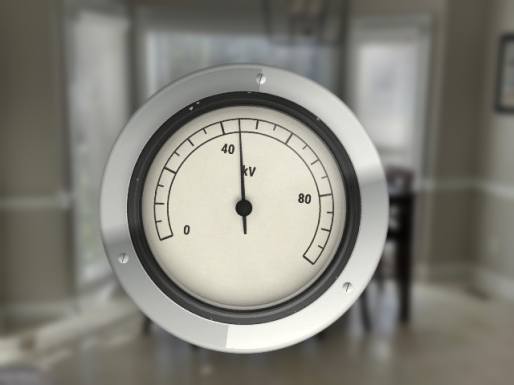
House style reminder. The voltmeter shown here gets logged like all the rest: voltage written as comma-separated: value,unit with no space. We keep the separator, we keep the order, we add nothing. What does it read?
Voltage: 45,kV
